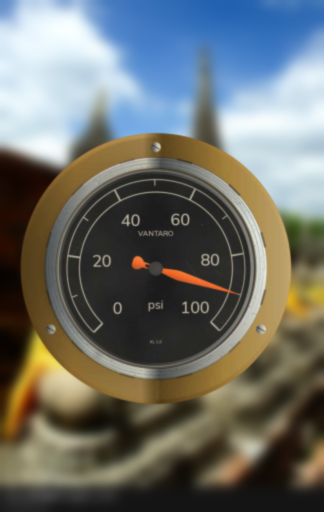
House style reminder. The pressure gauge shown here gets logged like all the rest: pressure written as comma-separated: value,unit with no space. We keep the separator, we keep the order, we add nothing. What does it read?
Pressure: 90,psi
